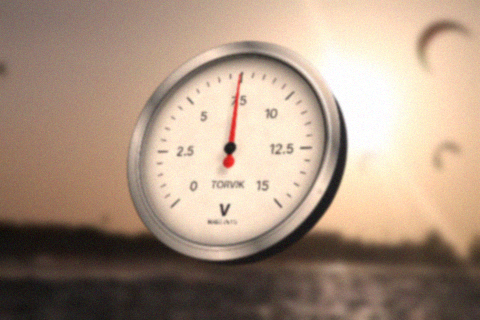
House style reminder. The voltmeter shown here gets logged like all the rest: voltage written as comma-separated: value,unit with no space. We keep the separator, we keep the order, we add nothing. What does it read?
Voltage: 7.5,V
